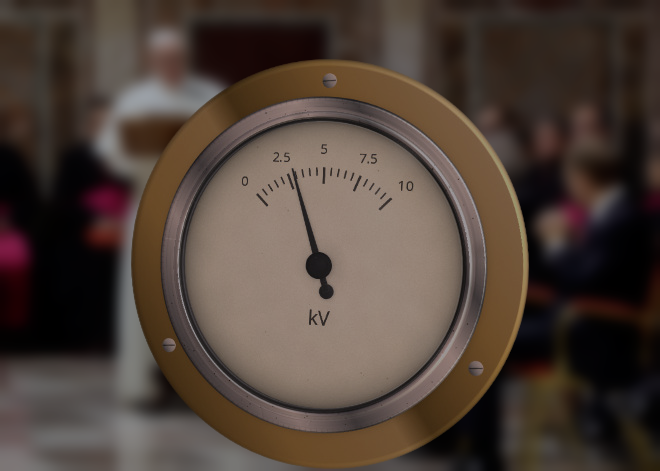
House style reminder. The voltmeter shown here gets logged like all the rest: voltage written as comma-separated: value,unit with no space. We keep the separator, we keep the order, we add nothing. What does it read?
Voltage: 3,kV
